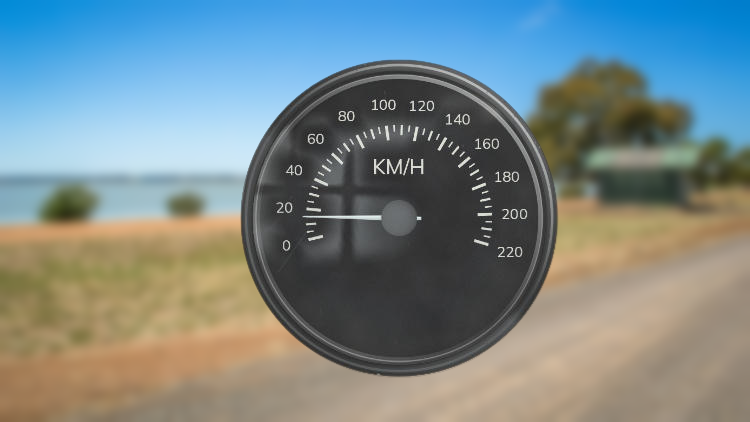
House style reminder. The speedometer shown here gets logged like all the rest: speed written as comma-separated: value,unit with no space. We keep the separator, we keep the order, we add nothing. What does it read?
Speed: 15,km/h
